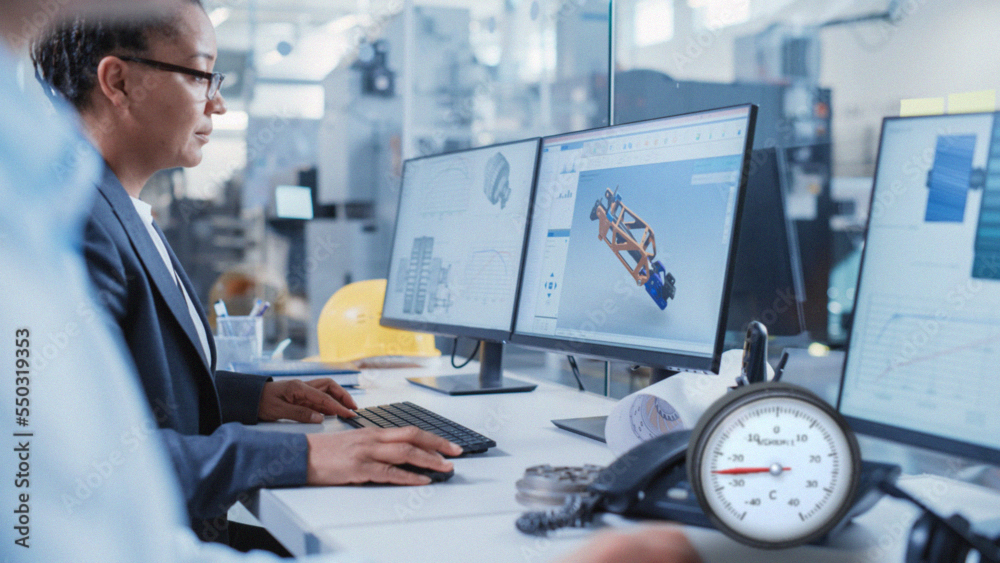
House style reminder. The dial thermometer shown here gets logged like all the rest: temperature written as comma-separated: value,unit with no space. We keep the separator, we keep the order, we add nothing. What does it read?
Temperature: -25,°C
